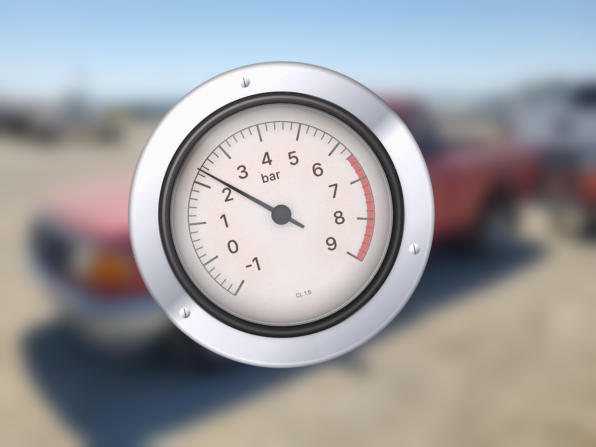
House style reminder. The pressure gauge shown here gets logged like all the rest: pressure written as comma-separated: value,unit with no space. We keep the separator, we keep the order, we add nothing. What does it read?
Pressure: 2.3,bar
